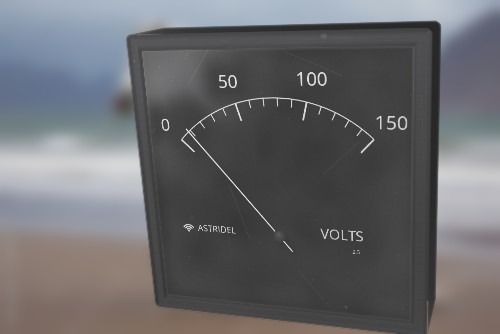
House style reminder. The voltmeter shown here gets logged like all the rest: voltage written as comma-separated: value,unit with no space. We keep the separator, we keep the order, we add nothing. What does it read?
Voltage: 10,V
